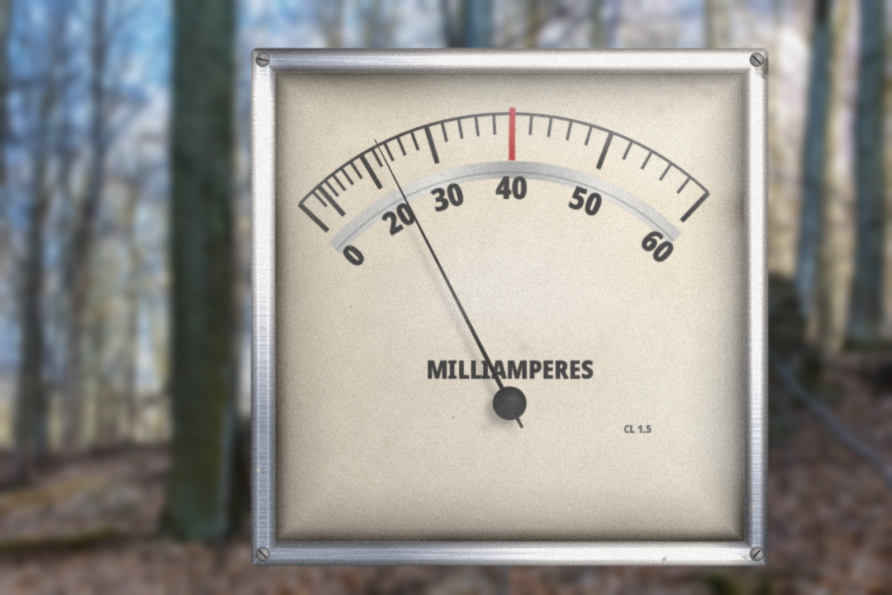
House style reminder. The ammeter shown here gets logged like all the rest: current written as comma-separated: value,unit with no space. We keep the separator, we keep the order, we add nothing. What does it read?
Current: 23,mA
